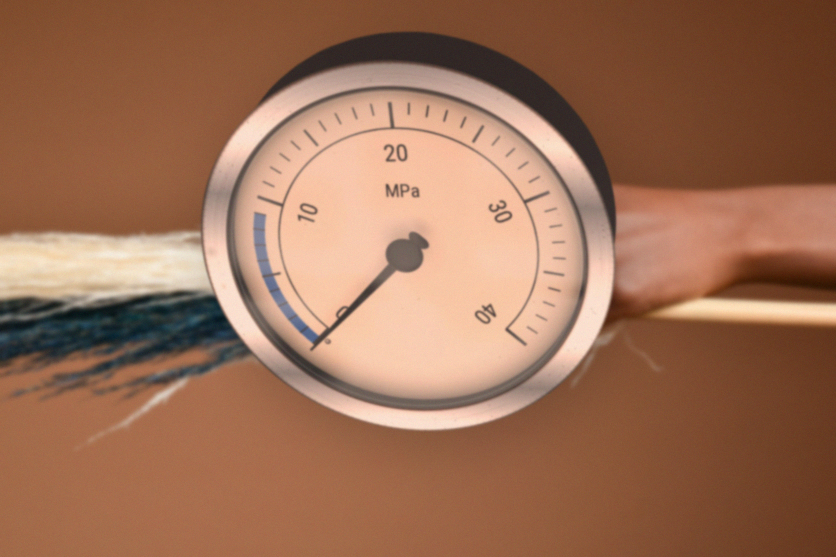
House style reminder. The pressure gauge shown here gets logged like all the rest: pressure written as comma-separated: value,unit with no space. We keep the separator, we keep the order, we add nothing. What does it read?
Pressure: 0,MPa
